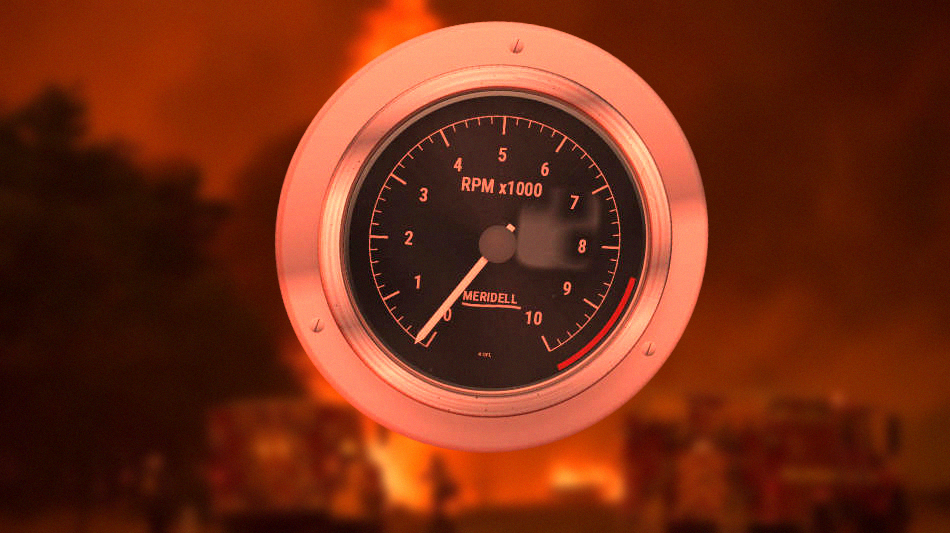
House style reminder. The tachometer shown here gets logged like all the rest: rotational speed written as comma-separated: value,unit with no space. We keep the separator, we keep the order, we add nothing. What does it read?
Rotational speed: 200,rpm
